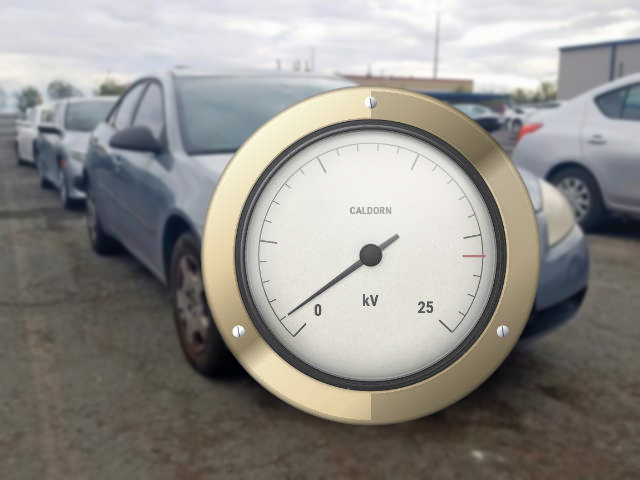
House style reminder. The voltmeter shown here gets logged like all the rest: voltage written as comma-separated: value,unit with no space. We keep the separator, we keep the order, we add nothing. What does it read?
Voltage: 1,kV
